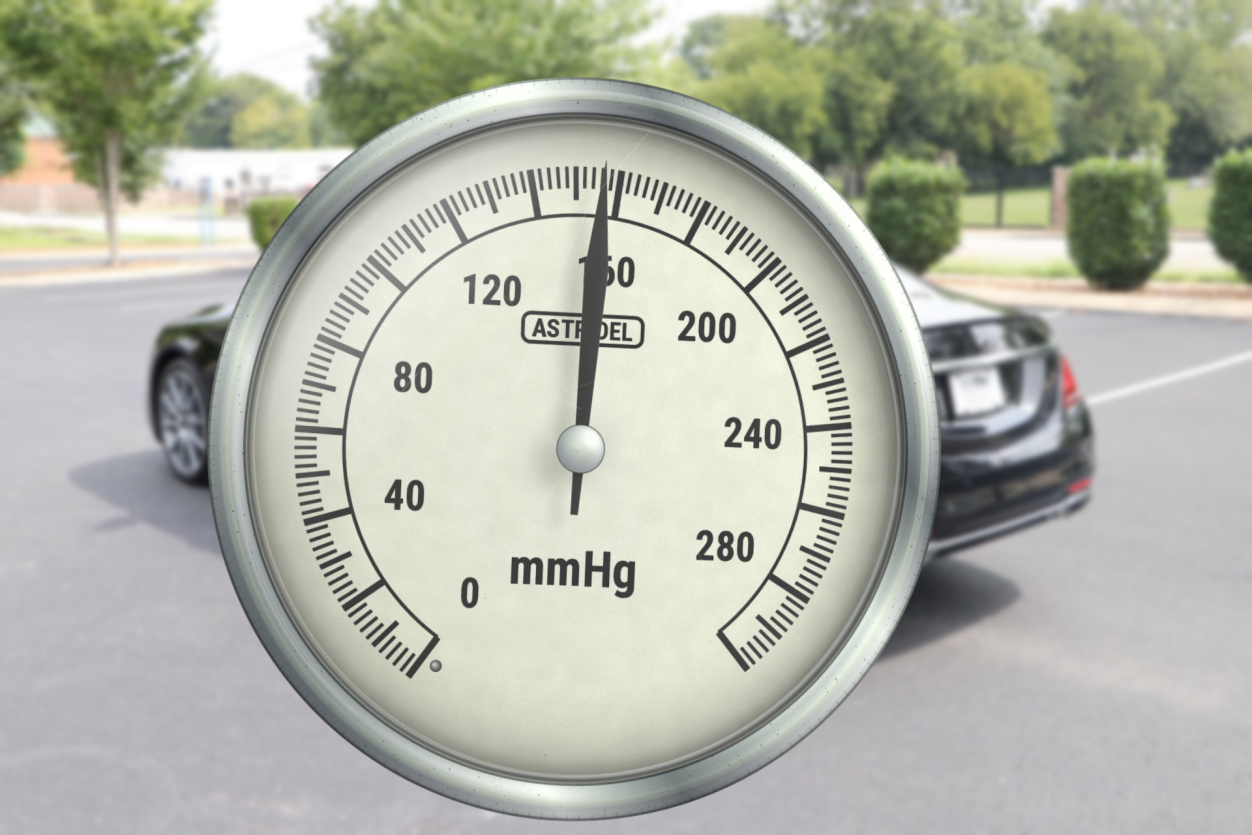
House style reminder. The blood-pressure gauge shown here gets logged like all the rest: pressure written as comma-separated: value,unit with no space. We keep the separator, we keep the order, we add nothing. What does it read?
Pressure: 156,mmHg
